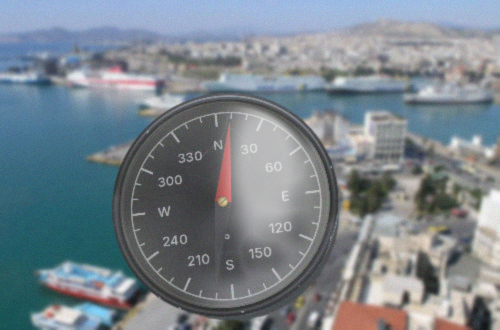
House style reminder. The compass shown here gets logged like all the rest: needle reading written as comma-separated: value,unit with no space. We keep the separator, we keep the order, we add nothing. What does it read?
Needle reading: 10,°
